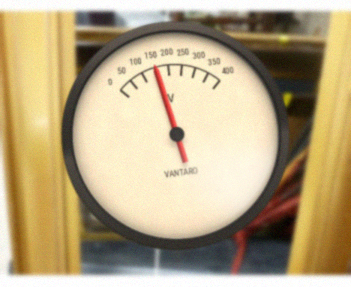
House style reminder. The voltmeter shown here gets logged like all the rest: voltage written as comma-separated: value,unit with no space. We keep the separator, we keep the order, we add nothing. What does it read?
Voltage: 150,V
